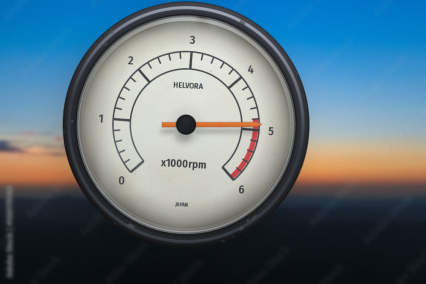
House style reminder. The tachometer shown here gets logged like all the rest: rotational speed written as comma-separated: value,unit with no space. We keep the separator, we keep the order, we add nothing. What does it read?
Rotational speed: 4900,rpm
